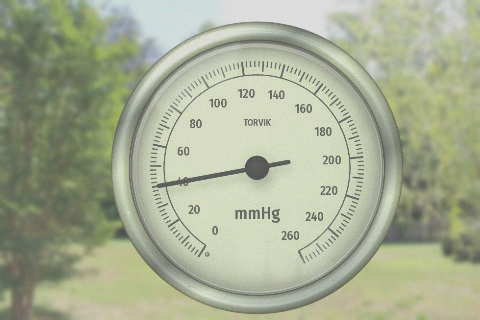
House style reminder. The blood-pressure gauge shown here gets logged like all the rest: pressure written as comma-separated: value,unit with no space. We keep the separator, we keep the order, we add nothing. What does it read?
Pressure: 40,mmHg
